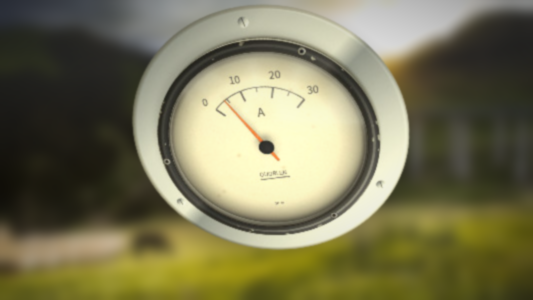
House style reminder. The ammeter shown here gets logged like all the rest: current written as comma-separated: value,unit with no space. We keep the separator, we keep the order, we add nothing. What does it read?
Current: 5,A
